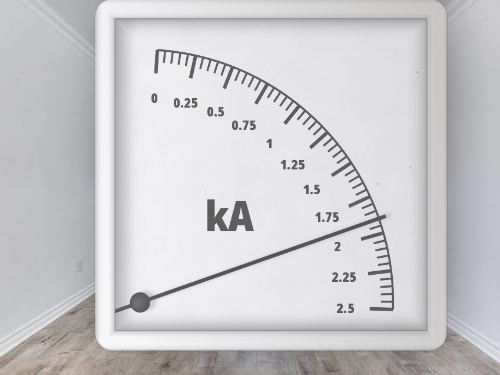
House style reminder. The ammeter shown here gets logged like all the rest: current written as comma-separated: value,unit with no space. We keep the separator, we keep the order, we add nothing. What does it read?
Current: 1.9,kA
